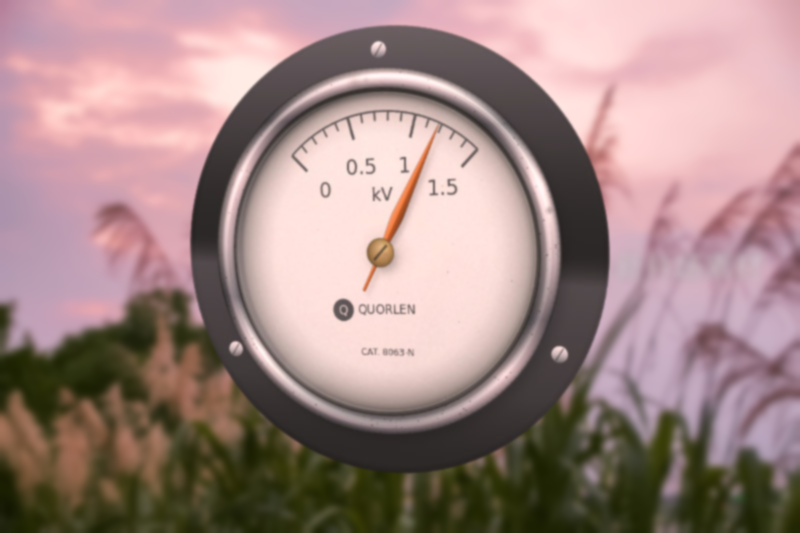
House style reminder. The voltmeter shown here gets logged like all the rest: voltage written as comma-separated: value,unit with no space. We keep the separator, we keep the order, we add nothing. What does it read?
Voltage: 1.2,kV
